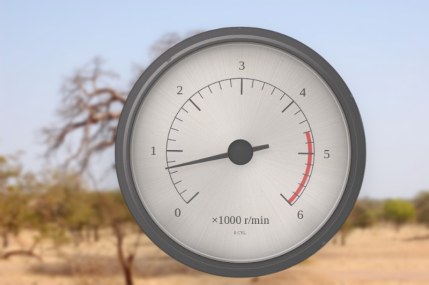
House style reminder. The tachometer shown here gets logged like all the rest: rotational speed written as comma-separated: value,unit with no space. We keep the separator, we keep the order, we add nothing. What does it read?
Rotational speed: 700,rpm
